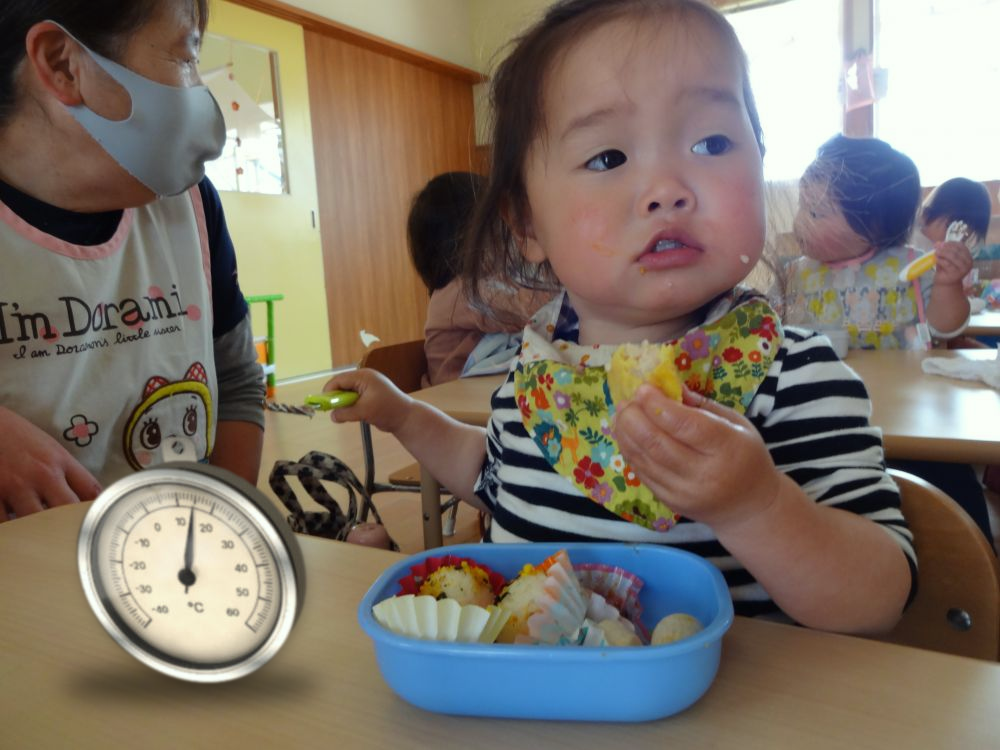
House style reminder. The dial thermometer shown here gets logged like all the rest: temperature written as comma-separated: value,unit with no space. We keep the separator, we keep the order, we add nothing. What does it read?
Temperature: 15,°C
